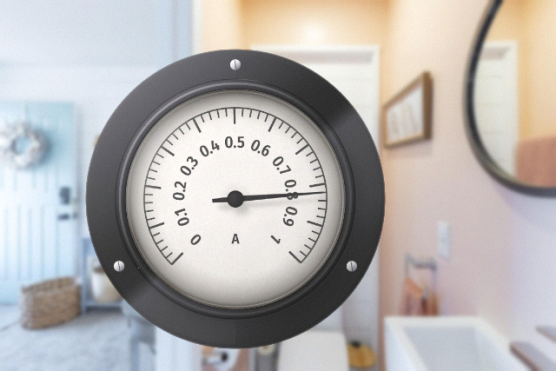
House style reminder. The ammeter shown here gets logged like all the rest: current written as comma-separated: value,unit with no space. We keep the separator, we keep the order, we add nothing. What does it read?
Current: 0.82,A
